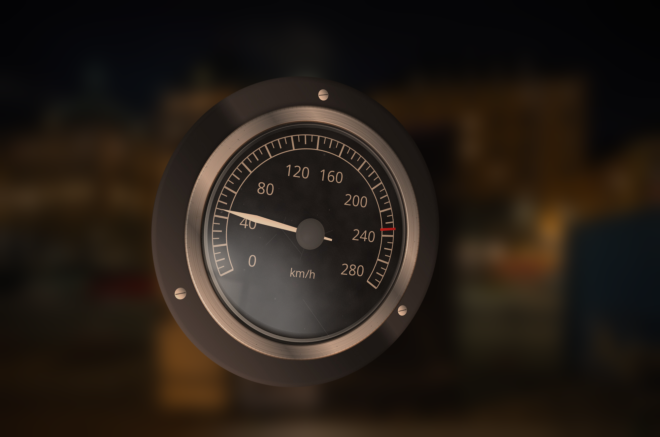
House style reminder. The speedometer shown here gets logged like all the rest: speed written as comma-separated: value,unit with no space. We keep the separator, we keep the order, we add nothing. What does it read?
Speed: 45,km/h
